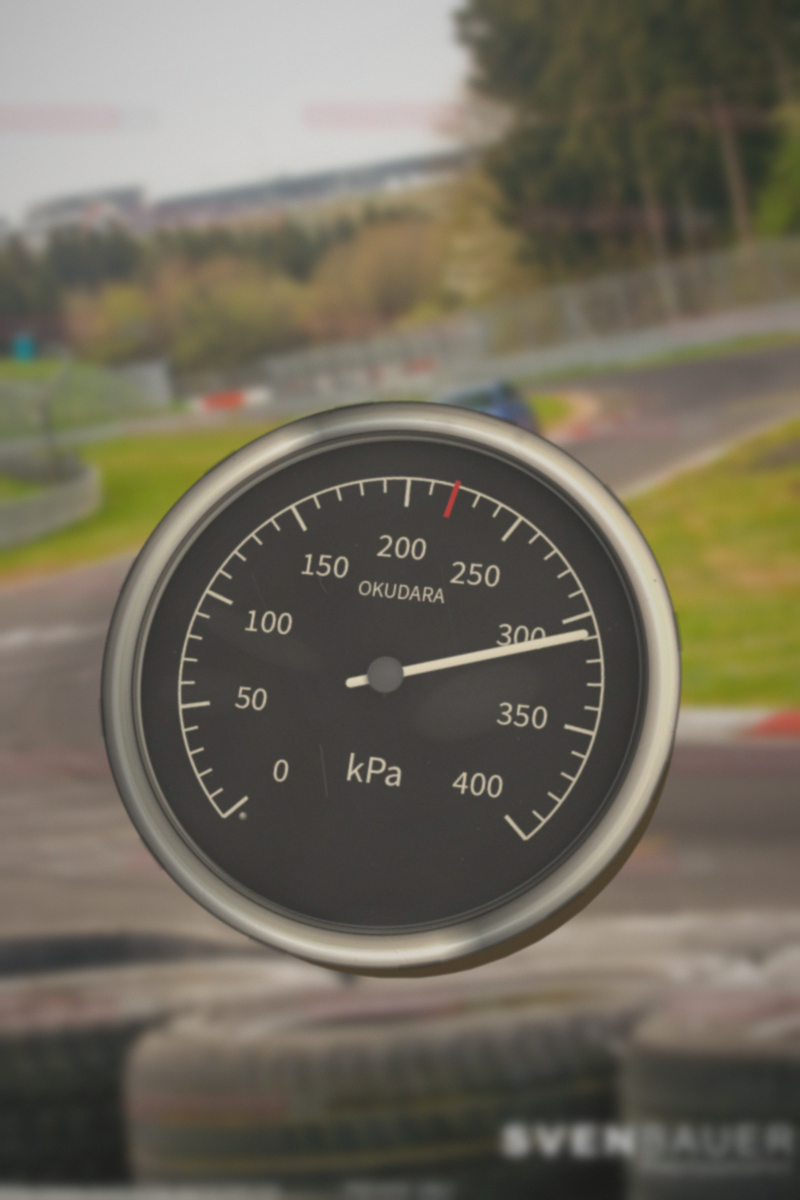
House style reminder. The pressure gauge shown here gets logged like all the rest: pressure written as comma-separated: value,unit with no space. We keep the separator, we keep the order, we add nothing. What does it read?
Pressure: 310,kPa
